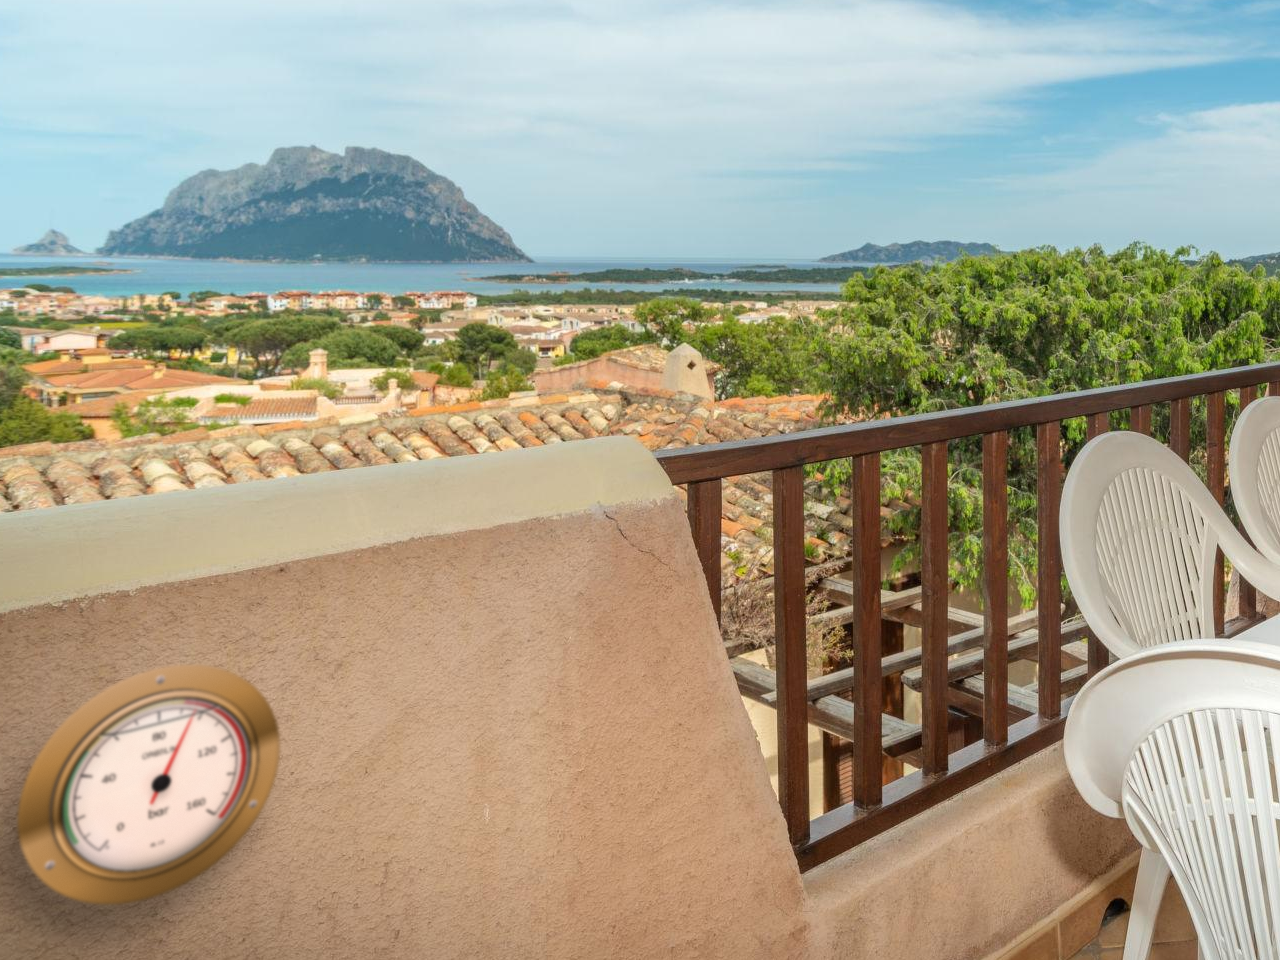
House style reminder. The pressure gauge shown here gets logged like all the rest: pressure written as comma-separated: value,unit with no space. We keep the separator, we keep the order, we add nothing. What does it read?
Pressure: 95,bar
